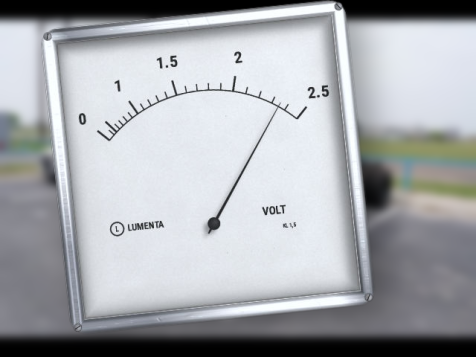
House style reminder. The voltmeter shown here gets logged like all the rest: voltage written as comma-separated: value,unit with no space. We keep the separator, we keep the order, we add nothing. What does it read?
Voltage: 2.35,V
